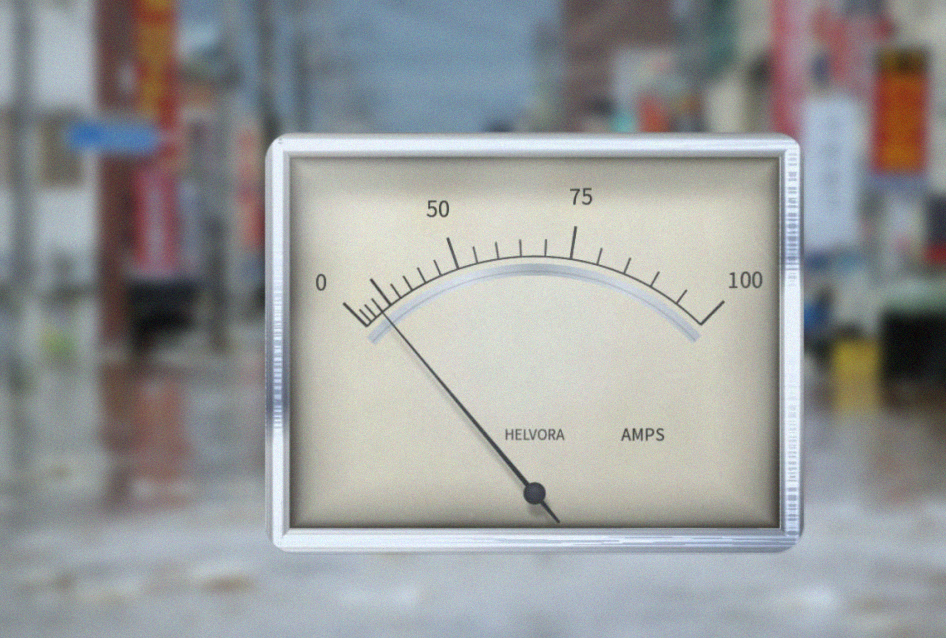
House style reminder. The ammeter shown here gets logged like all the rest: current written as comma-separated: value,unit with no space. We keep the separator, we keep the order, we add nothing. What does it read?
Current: 20,A
